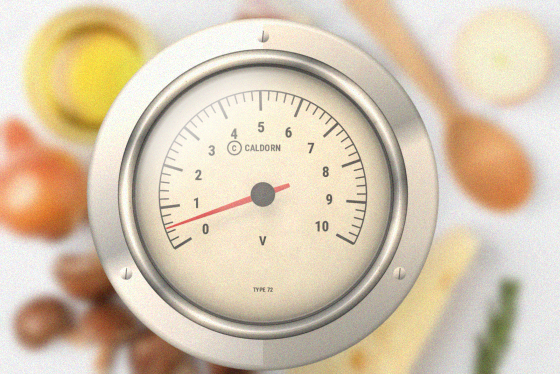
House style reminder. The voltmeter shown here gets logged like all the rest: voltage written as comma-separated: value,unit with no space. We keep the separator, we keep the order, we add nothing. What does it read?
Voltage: 0.5,V
